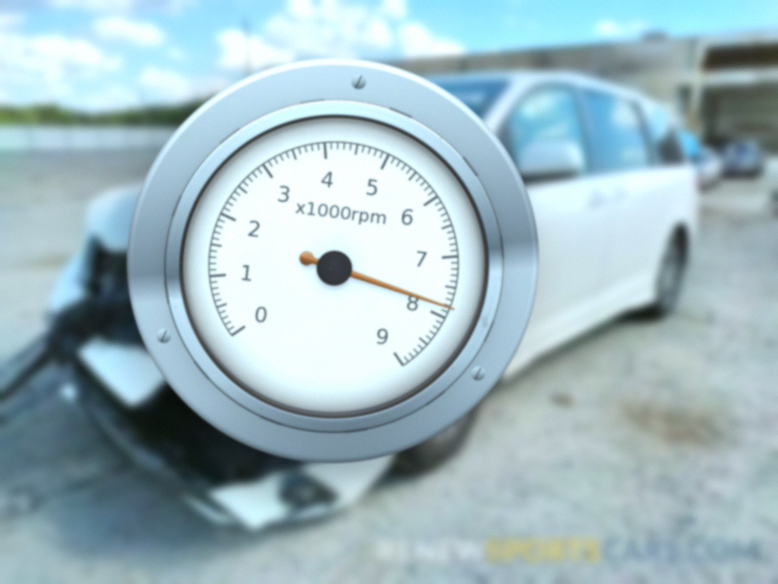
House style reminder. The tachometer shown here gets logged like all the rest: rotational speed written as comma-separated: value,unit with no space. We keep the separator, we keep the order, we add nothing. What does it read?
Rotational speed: 7800,rpm
